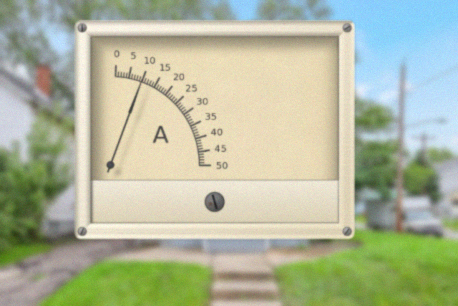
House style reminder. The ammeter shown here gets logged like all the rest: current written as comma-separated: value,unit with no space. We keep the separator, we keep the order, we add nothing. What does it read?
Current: 10,A
